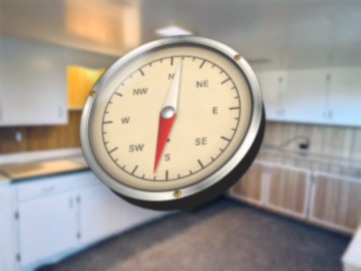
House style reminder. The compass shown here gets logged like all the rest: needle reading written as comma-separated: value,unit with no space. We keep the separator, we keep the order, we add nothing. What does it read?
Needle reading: 190,°
